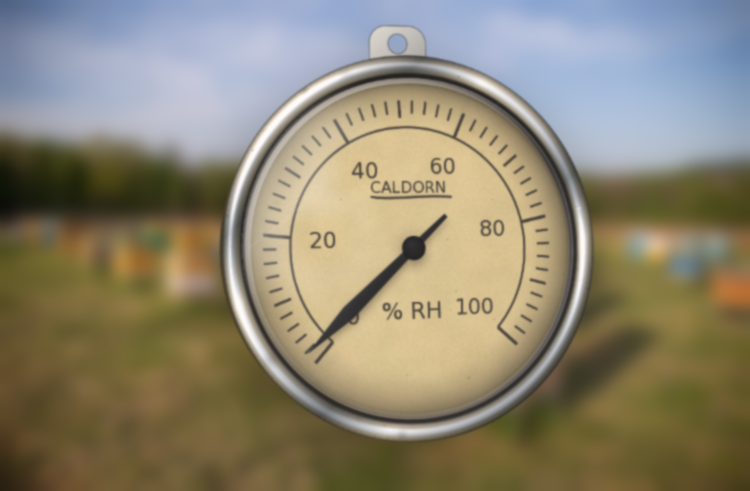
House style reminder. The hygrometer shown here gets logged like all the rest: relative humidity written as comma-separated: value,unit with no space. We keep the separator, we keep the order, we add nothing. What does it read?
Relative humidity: 2,%
